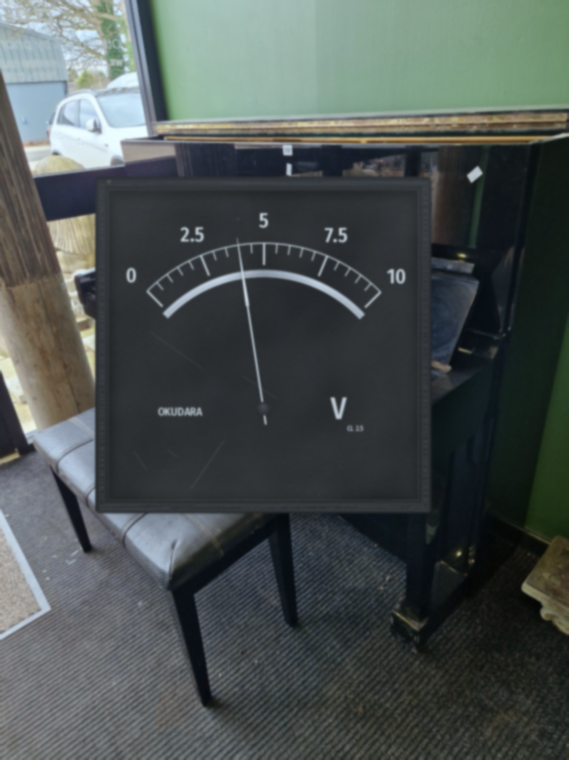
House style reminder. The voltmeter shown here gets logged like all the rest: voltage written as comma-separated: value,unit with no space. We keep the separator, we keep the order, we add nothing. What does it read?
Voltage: 4,V
